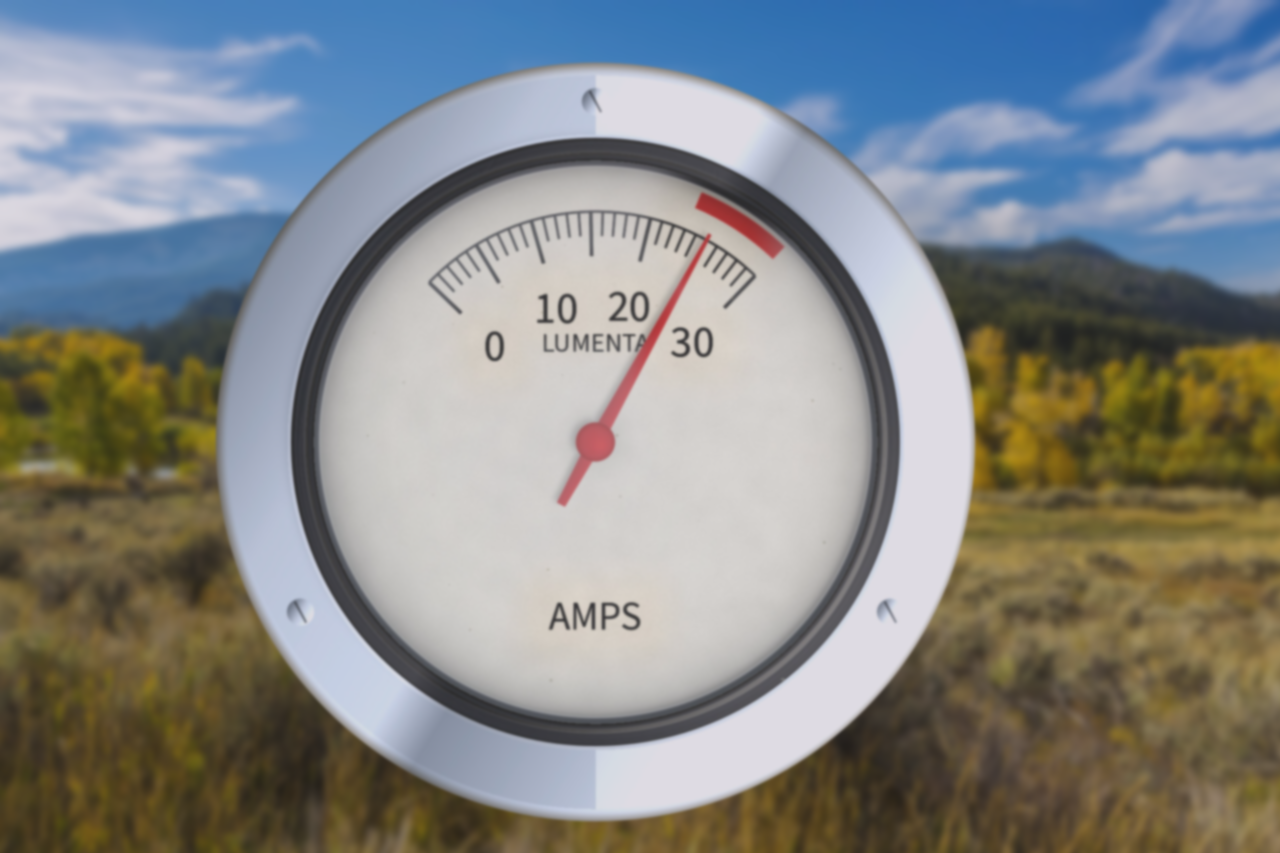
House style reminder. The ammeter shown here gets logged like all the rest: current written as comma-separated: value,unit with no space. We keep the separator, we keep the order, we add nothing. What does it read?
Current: 25,A
